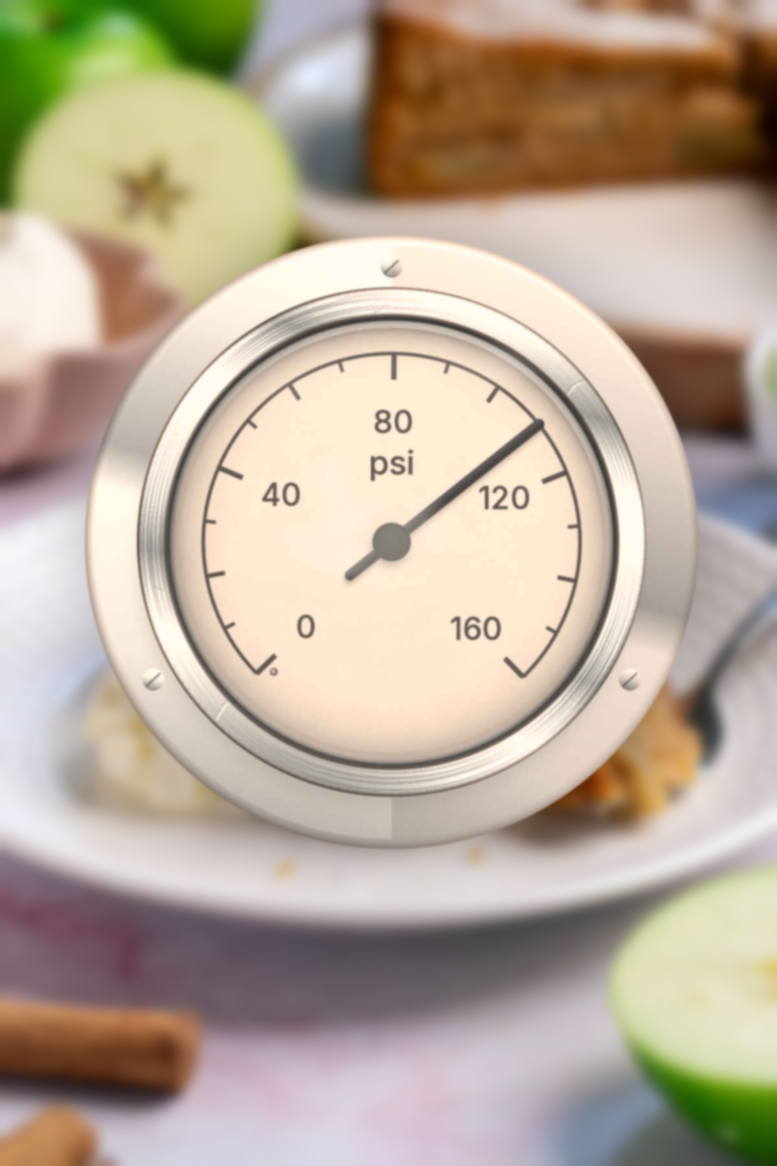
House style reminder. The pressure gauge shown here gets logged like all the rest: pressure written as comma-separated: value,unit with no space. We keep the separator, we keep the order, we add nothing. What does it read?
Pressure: 110,psi
